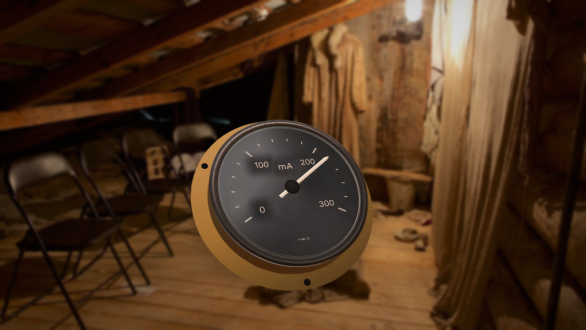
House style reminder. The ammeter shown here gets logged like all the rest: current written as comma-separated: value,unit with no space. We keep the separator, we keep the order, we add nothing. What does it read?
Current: 220,mA
